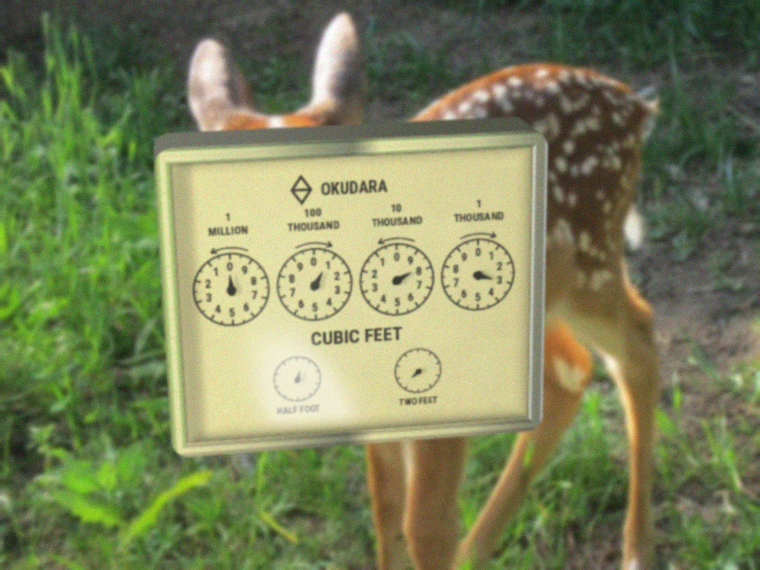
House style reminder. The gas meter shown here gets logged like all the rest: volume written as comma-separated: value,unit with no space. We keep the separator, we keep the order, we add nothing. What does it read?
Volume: 8300,ft³
